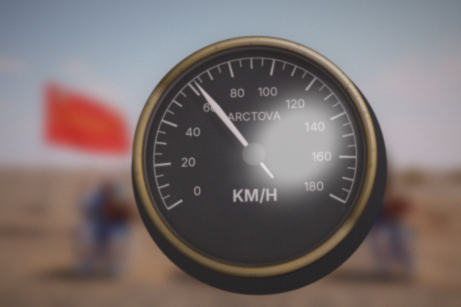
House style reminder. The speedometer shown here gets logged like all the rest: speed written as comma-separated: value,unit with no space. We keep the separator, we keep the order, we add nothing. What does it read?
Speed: 62.5,km/h
